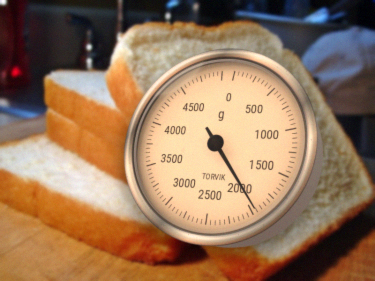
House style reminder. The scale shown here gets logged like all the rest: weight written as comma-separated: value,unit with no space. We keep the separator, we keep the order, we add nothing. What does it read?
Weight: 1950,g
